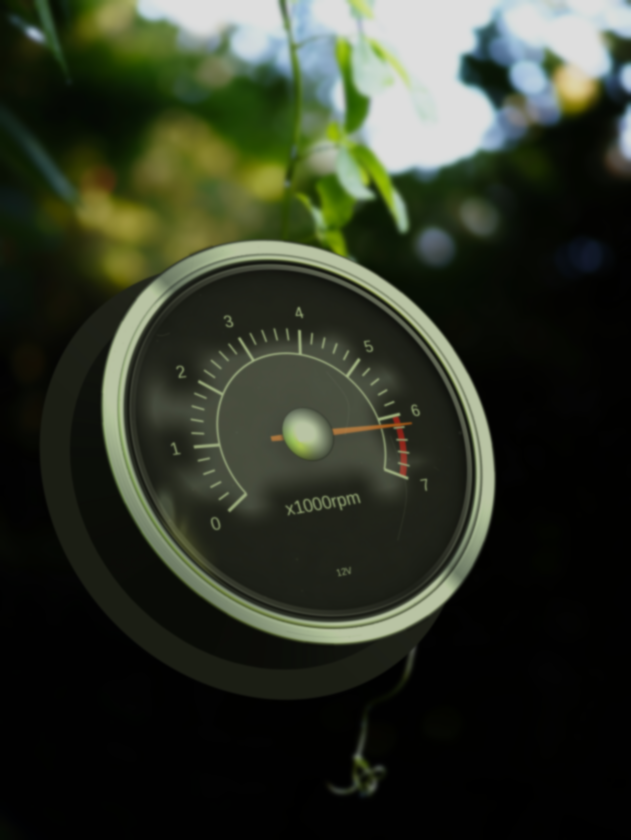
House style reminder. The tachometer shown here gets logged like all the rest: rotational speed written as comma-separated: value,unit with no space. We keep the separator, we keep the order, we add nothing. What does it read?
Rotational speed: 6200,rpm
